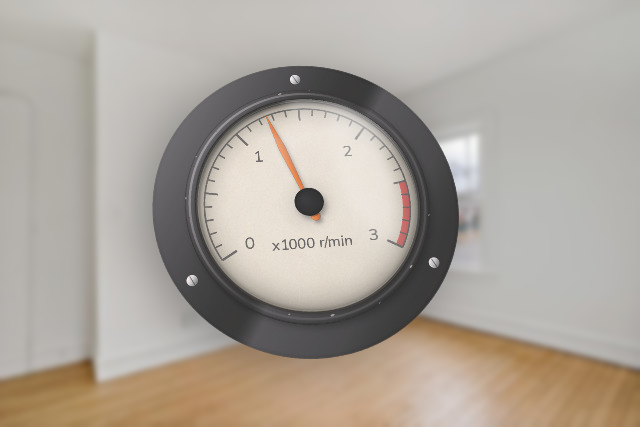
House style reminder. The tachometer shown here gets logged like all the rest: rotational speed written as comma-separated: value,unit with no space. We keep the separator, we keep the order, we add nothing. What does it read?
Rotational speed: 1250,rpm
